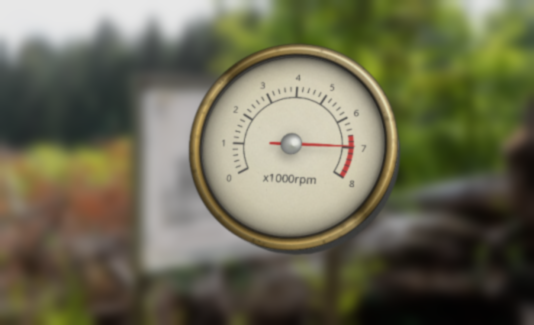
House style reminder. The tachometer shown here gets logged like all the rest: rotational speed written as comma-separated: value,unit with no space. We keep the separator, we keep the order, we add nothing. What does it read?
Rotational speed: 7000,rpm
